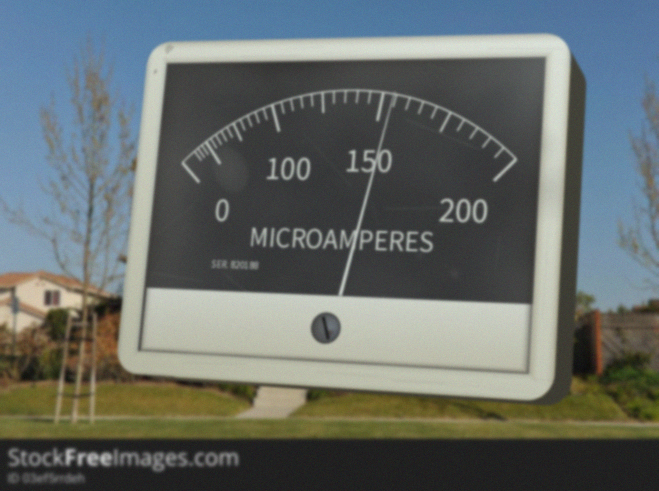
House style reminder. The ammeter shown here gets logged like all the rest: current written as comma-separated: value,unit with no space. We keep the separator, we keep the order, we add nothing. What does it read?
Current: 155,µA
